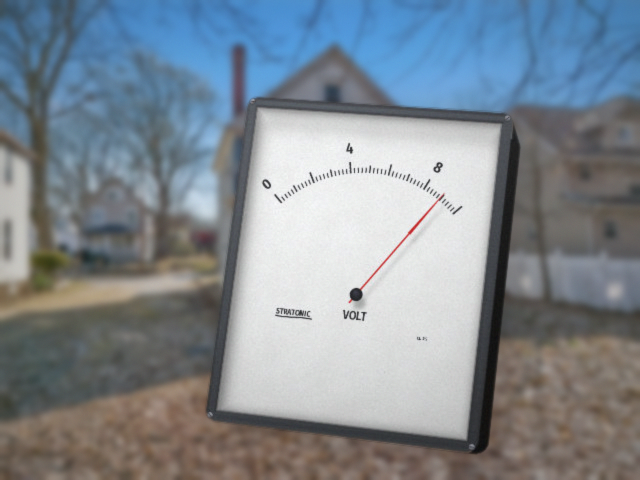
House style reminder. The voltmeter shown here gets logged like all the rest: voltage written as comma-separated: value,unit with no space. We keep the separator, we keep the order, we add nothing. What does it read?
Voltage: 9,V
